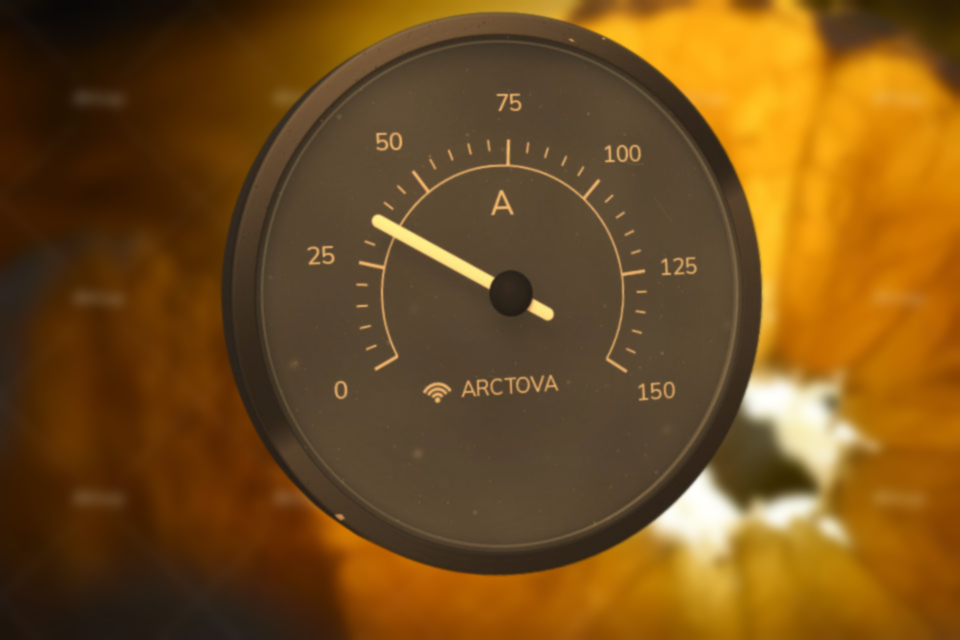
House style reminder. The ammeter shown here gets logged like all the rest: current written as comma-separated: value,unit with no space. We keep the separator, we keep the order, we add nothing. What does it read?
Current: 35,A
